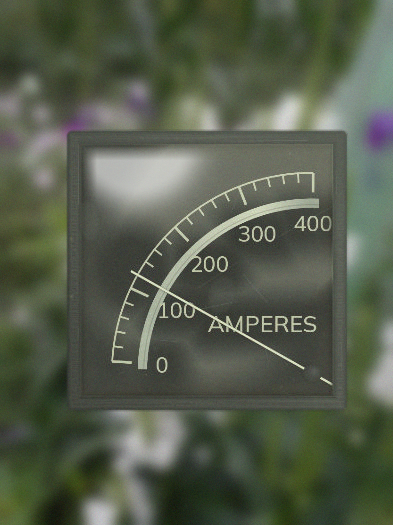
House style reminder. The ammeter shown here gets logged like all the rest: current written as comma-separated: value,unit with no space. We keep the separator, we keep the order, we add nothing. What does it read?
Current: 120,A
